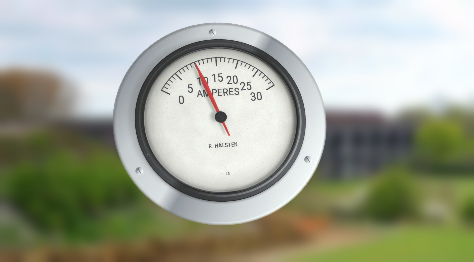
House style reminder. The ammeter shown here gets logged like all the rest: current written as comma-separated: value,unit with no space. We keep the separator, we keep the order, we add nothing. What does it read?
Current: 10,A
